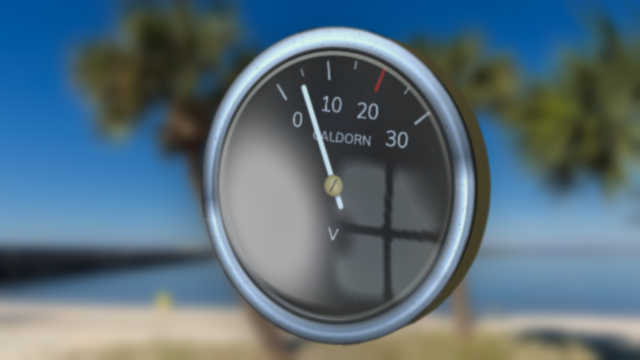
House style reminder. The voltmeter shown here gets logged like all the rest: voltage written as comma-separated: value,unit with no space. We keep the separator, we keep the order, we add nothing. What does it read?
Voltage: 5,V
